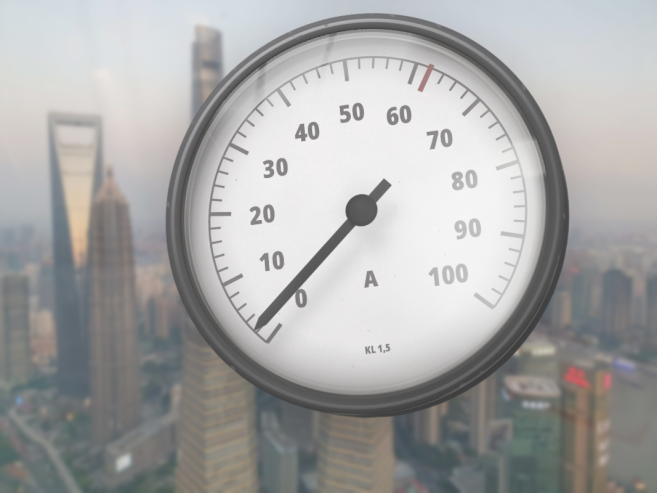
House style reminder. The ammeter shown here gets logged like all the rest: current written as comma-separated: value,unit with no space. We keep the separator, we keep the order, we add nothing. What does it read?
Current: 2,A
